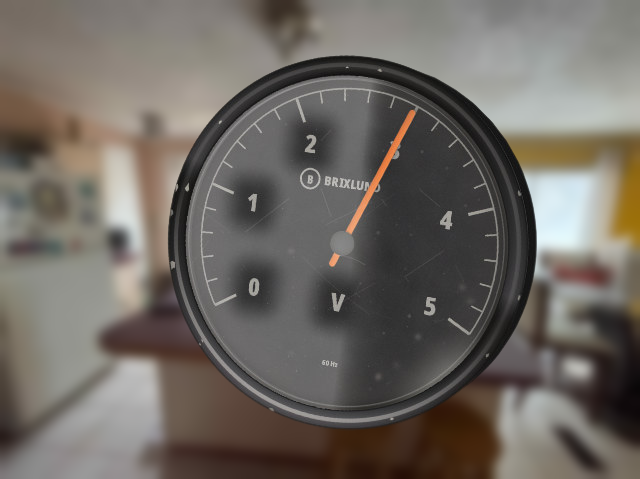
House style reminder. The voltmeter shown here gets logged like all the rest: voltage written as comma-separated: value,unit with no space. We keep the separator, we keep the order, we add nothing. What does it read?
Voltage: 3,V
